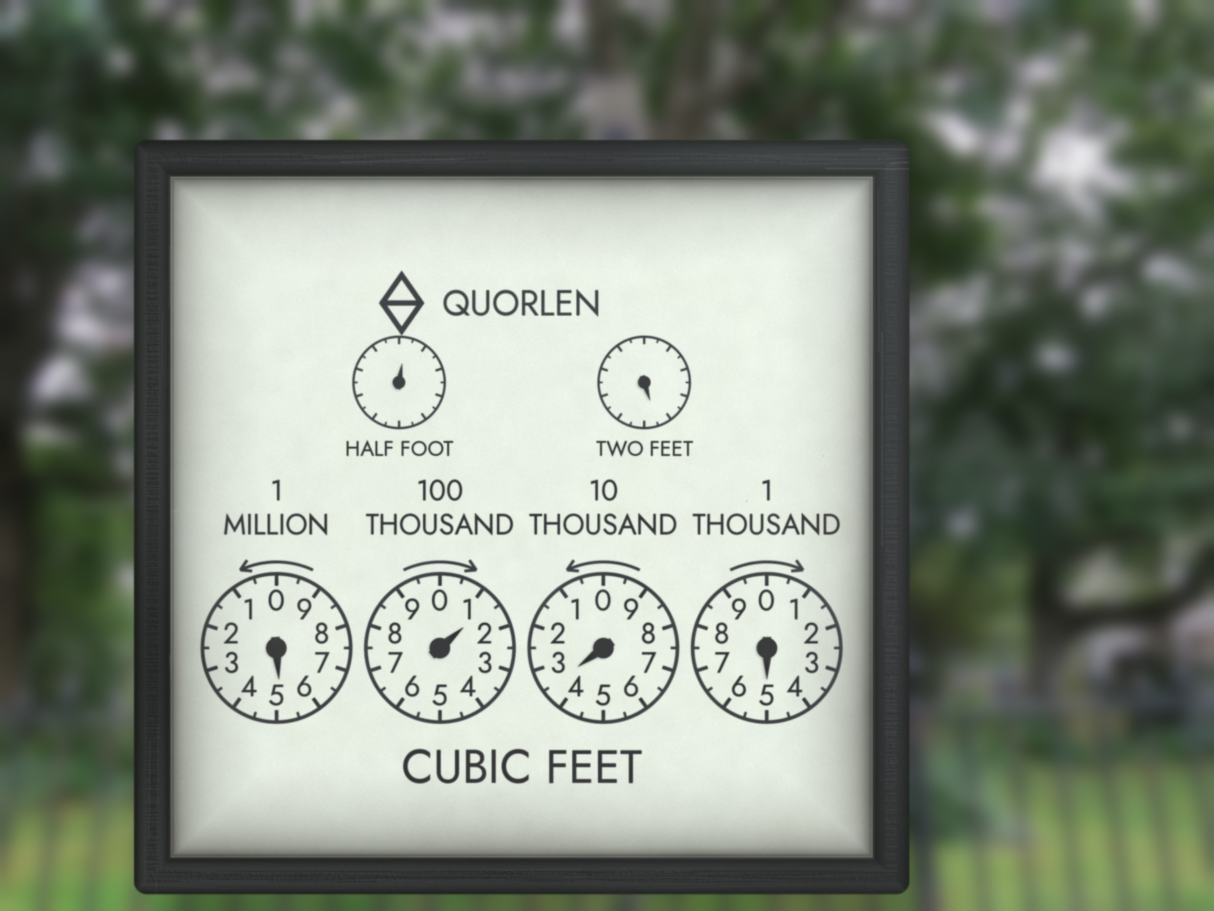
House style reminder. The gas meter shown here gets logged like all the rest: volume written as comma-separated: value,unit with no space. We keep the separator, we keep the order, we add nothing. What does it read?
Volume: 513500,ft³
